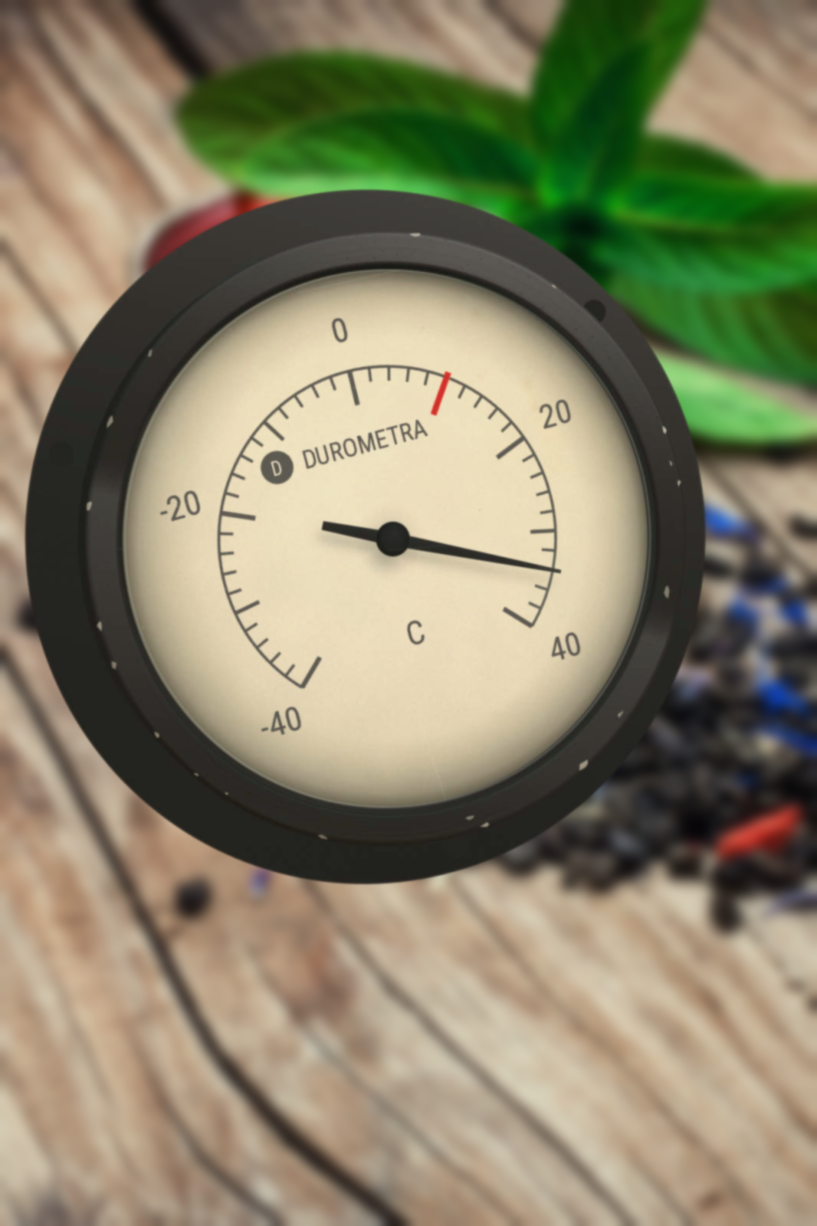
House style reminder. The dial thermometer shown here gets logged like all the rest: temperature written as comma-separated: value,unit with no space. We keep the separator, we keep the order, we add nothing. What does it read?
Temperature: 34,°C
